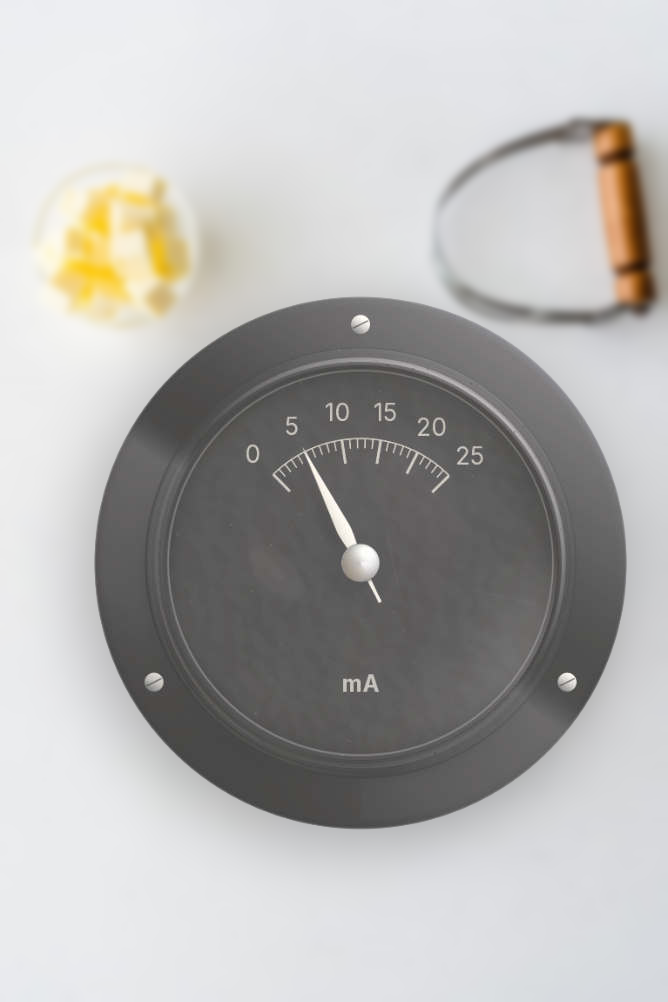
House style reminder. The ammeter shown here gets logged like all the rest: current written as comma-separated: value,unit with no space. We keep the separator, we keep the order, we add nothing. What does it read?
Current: 5,mA
